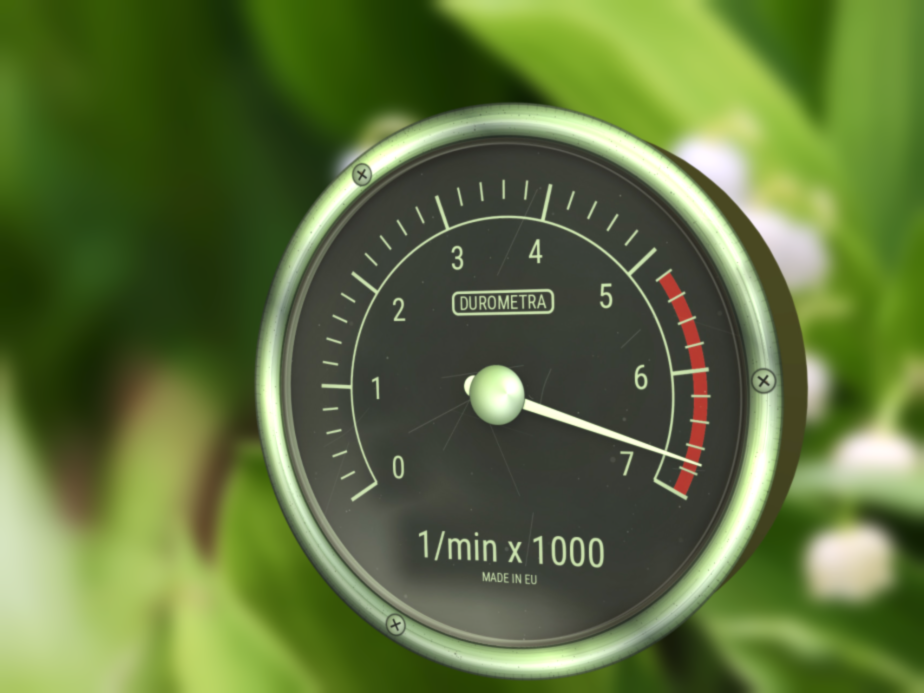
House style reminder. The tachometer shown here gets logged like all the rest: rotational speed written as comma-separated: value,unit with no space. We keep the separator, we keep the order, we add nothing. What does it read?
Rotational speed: 6700,rpm
